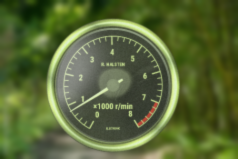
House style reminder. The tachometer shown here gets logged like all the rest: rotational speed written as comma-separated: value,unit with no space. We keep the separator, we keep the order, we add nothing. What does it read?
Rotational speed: 800,rpm
